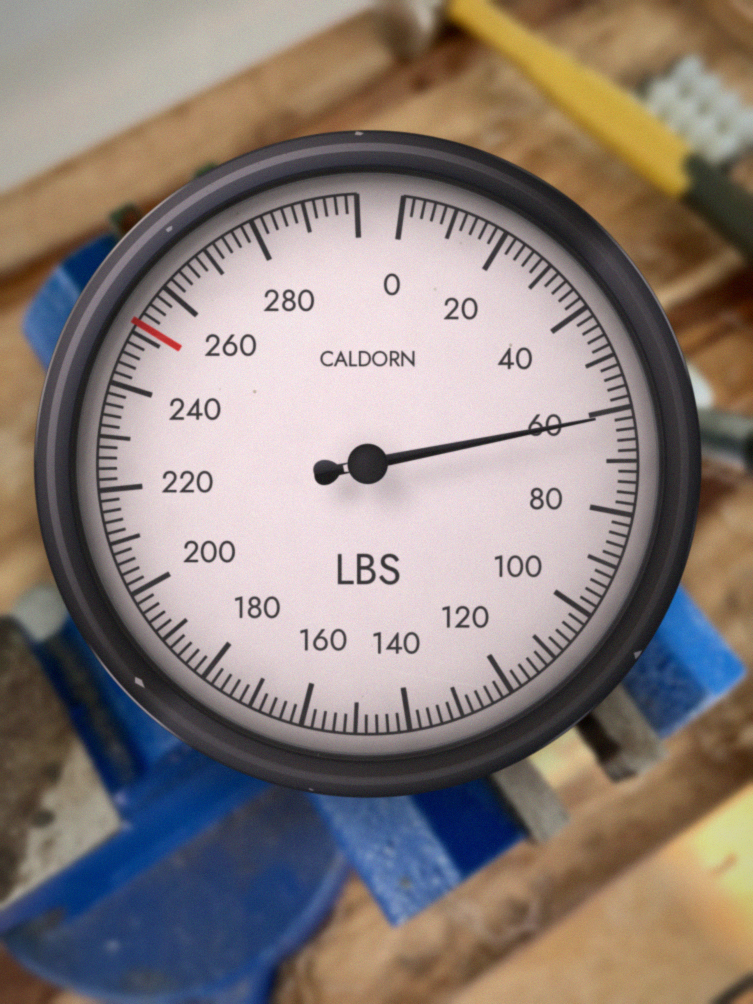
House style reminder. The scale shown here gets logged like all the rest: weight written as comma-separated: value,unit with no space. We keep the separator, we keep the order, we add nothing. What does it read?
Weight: 61,lb
